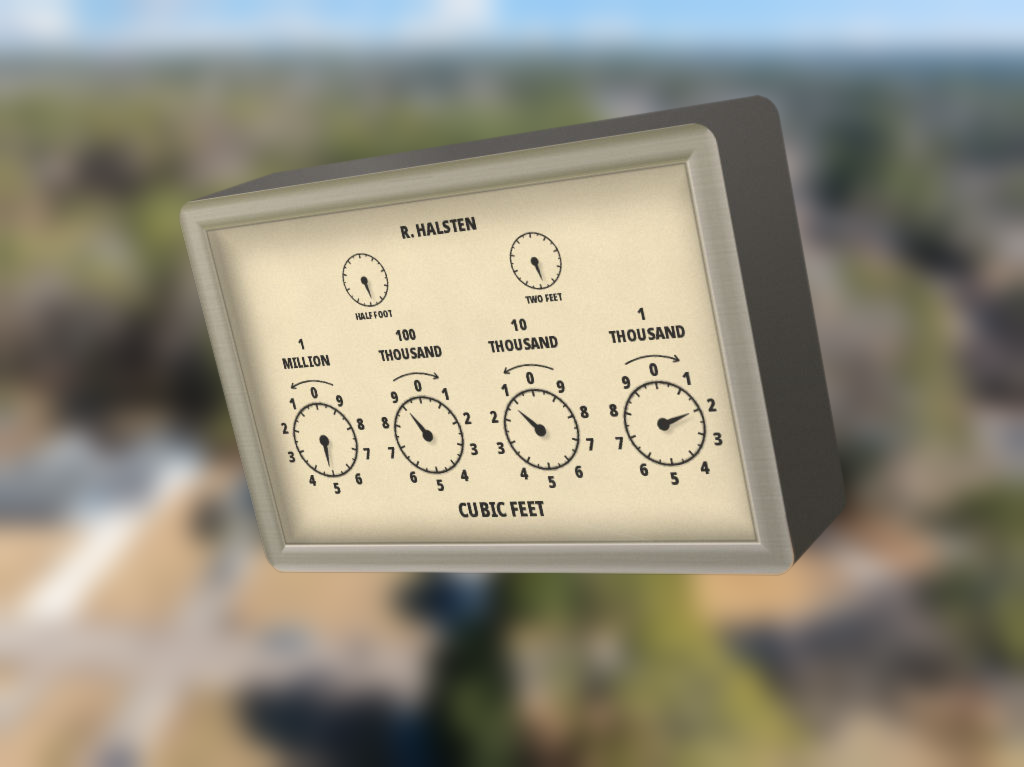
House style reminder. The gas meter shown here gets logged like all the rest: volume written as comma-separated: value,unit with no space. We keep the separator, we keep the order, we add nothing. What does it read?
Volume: 491200,ft³
